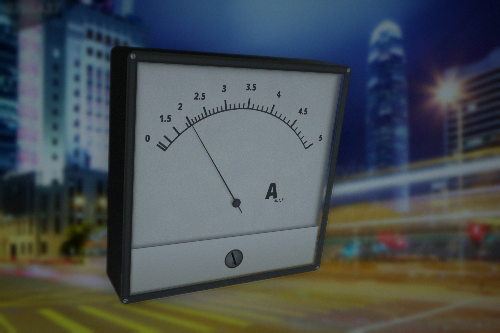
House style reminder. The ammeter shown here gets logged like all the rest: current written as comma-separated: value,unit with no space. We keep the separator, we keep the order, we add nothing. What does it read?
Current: 2,A
